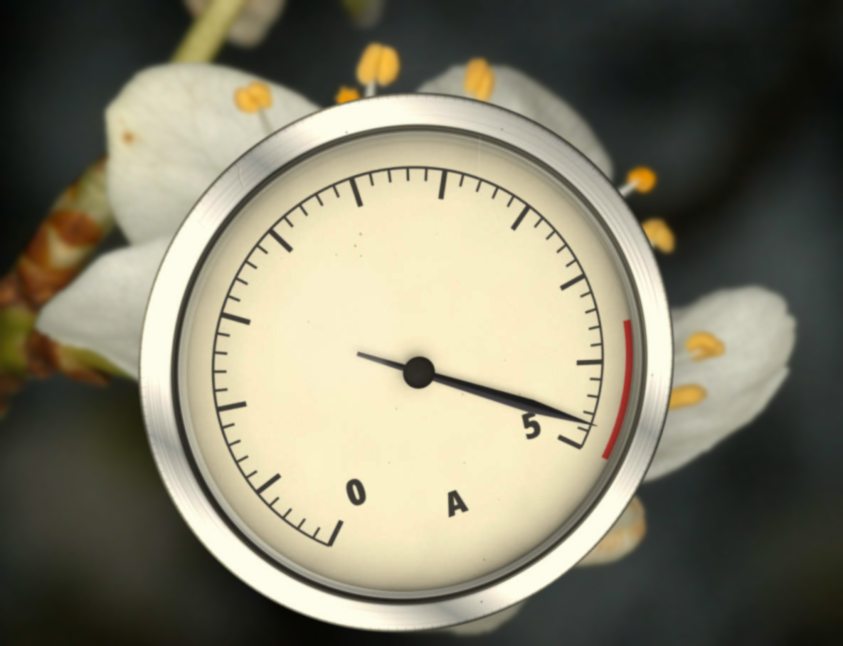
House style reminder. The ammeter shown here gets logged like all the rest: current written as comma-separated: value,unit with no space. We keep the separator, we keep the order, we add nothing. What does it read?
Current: 4.85,A
